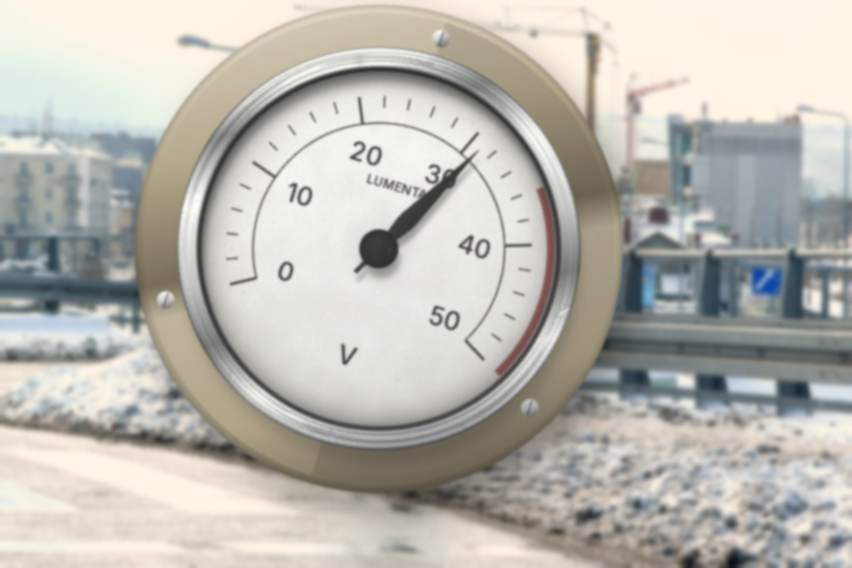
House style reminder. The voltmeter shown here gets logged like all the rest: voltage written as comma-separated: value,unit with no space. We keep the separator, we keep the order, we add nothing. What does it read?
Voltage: 31,V
